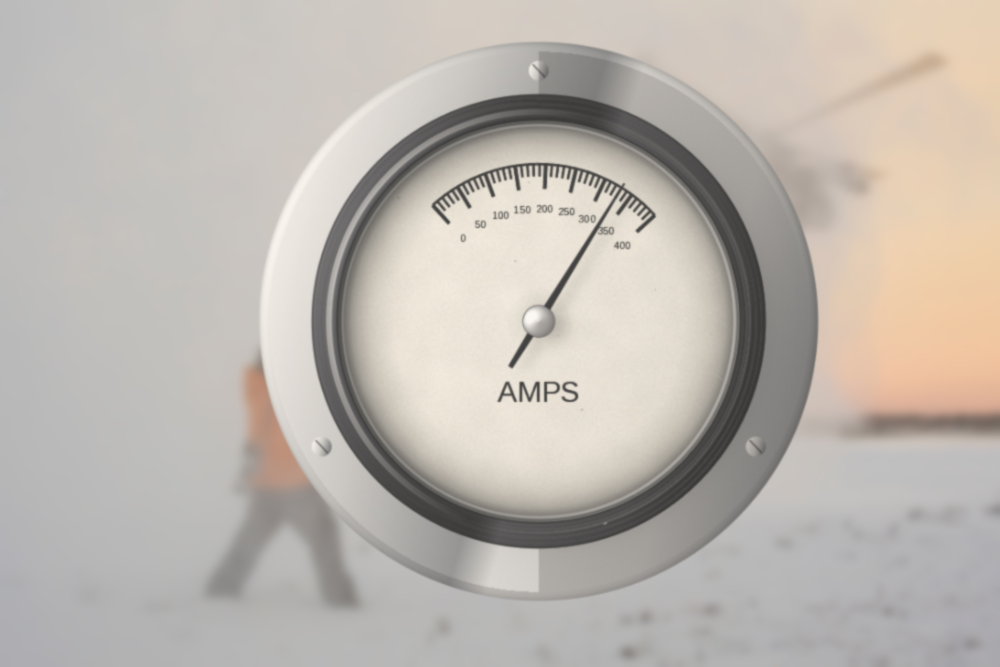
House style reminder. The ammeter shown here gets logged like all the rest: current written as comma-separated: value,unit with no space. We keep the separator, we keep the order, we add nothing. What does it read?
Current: 330,A
